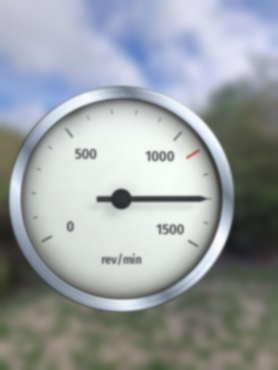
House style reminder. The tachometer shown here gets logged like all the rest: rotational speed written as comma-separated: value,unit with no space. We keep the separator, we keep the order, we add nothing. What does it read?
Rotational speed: 1300,rpm
